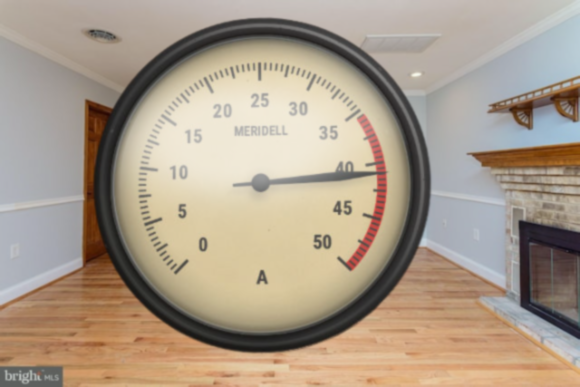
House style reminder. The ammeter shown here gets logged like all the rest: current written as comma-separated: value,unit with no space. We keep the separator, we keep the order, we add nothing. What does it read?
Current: 41,A
